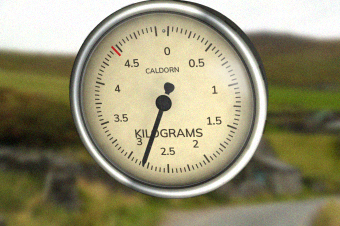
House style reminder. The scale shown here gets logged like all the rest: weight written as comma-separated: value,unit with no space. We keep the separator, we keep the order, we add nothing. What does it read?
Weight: 2.8,kg
